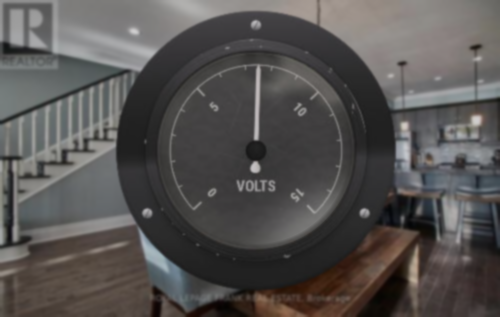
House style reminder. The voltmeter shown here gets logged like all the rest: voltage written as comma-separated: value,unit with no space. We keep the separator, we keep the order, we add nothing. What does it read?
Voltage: 7.5,V
